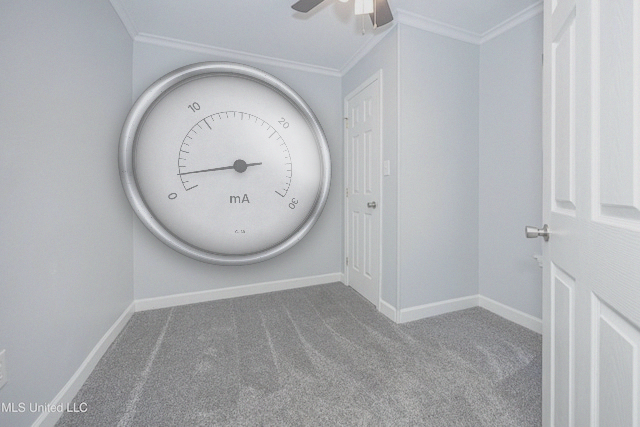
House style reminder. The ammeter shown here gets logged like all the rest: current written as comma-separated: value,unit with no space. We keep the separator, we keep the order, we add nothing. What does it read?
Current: 2,mA
